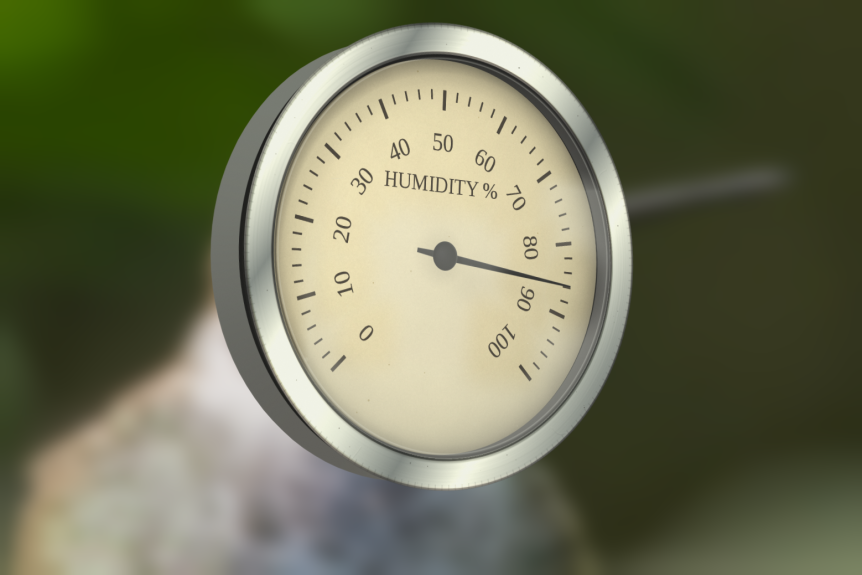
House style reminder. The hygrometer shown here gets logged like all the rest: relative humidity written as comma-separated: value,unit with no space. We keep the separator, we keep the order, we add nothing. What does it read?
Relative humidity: 86,%
